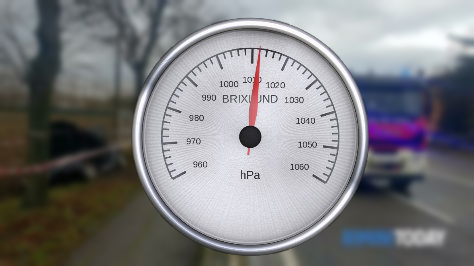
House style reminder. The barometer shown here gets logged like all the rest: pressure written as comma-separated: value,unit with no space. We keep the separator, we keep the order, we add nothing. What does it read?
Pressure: 1012,hPa
